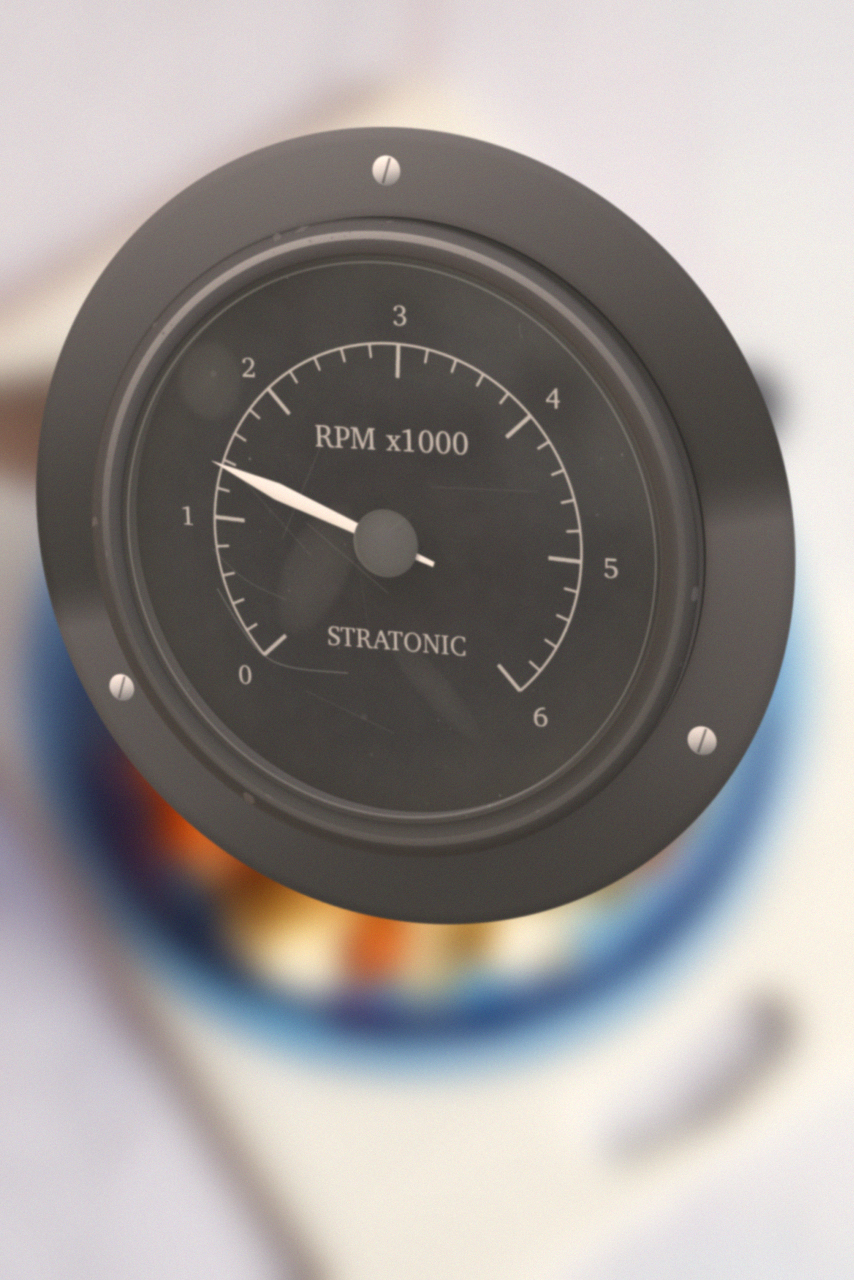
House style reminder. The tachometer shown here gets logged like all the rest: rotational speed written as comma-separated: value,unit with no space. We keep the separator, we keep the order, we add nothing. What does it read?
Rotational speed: 1400,rpm
